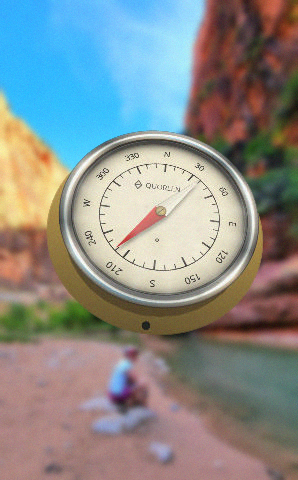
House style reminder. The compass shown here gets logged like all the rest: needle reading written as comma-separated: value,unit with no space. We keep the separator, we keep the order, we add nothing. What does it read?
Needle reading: 220,°
